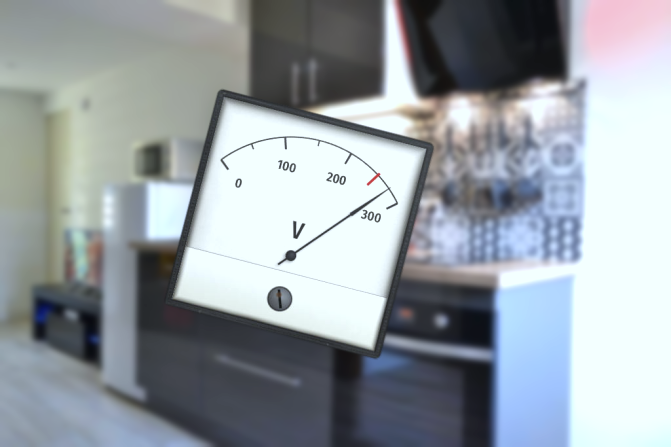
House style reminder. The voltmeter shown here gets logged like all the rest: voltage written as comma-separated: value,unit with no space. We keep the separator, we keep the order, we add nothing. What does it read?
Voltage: 275,V
